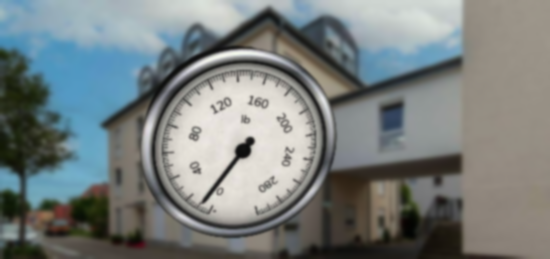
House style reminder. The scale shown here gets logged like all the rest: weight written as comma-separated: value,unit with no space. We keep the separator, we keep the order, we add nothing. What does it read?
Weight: 10,lb
